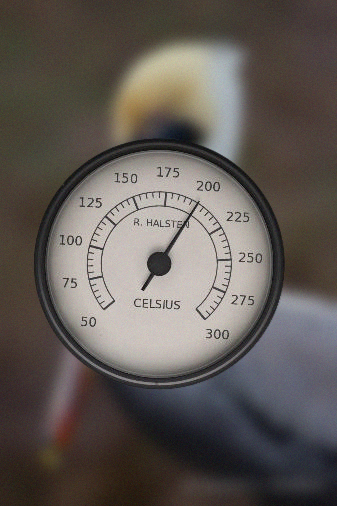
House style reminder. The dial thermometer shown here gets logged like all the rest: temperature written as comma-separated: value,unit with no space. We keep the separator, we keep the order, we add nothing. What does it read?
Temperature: 200,°C
